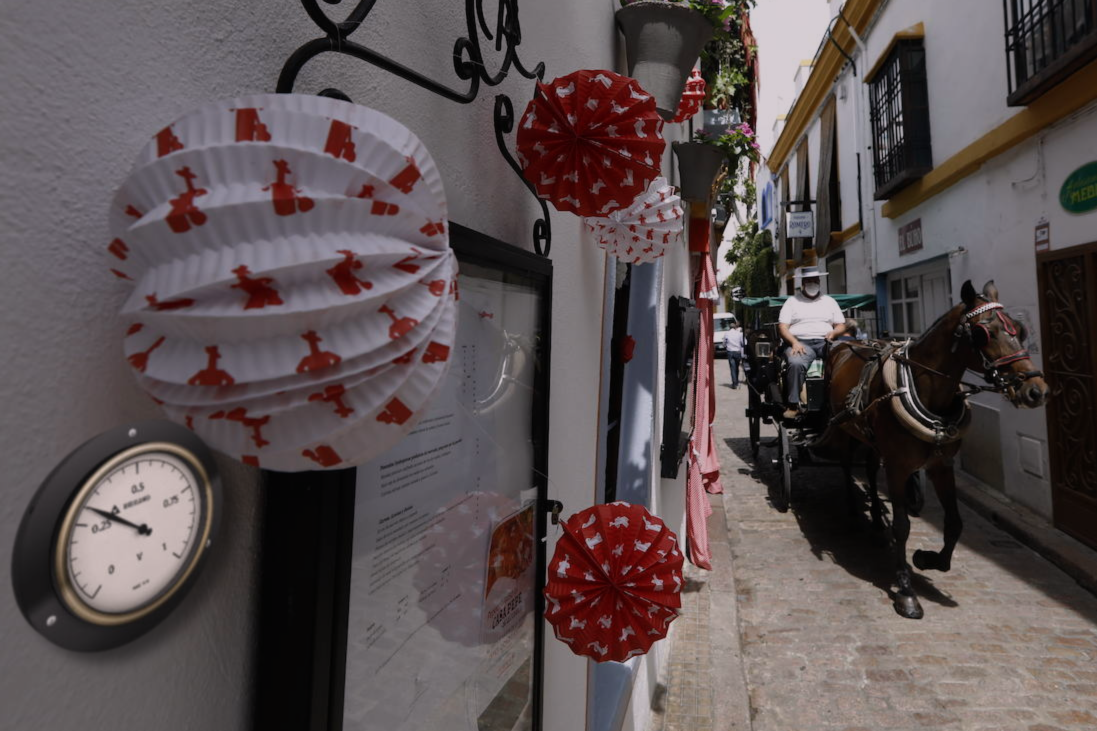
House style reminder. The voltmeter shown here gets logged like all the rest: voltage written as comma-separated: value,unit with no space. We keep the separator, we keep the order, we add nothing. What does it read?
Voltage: 0.3,V
